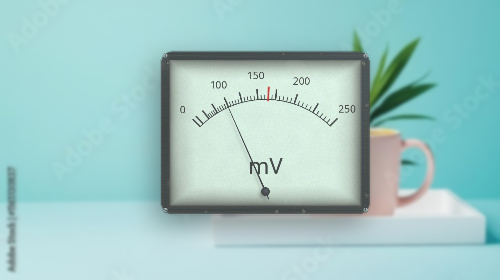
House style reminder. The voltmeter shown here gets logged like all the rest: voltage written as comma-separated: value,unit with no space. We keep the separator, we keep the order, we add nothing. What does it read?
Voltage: 100,mV
